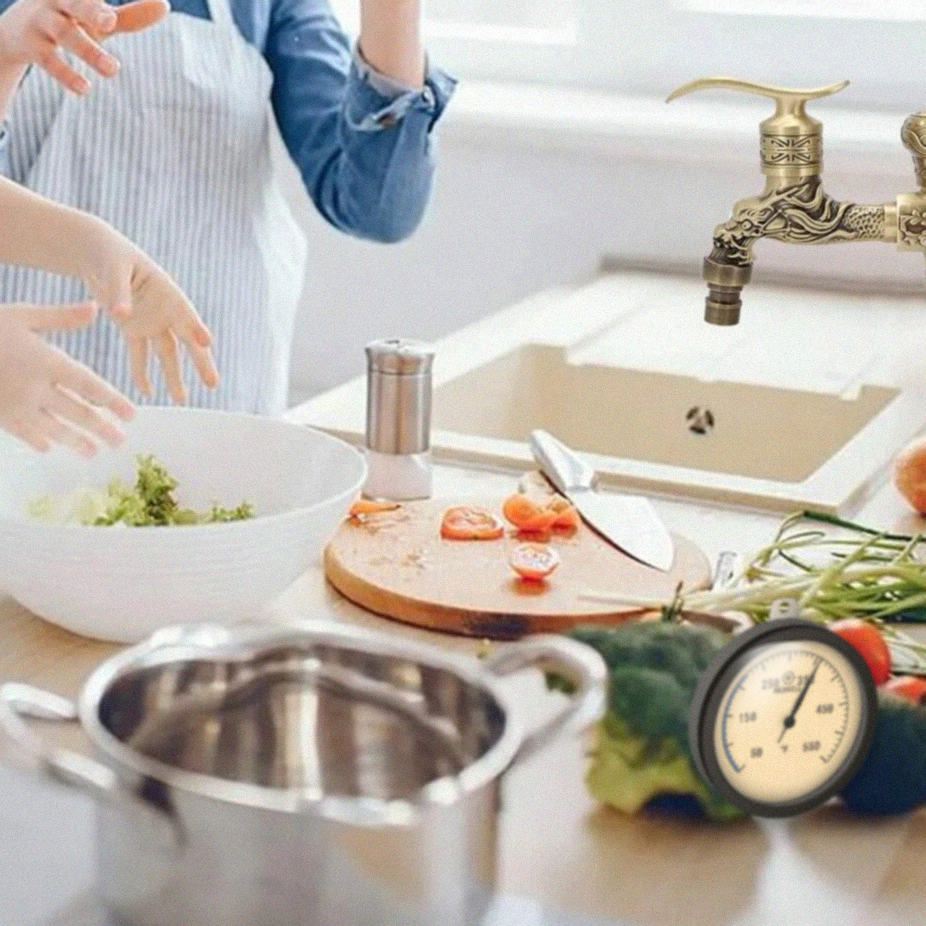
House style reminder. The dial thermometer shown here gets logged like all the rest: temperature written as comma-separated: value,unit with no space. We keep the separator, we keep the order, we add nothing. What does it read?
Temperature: 350,°F
